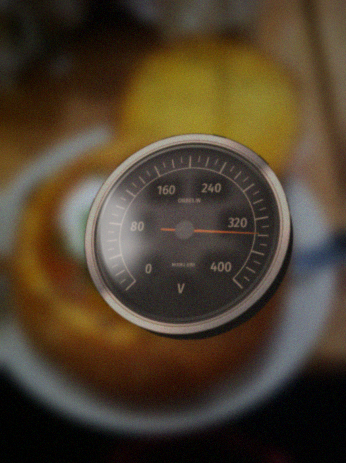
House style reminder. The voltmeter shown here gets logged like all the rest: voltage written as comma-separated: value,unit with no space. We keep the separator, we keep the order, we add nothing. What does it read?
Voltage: 340,V
